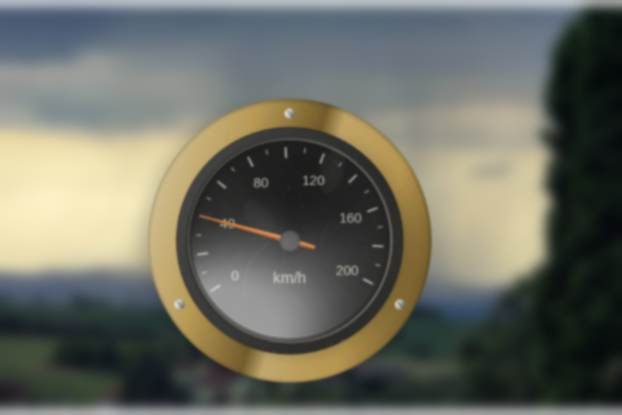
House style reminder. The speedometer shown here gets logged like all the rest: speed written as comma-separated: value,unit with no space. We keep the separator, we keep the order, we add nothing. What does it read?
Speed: 40,km/h
